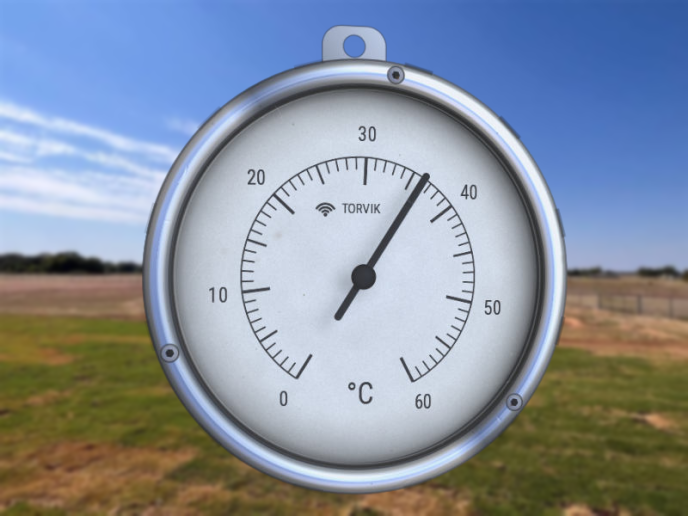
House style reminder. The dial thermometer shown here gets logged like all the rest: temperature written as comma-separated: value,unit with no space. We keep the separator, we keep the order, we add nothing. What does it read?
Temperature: 36,°C
